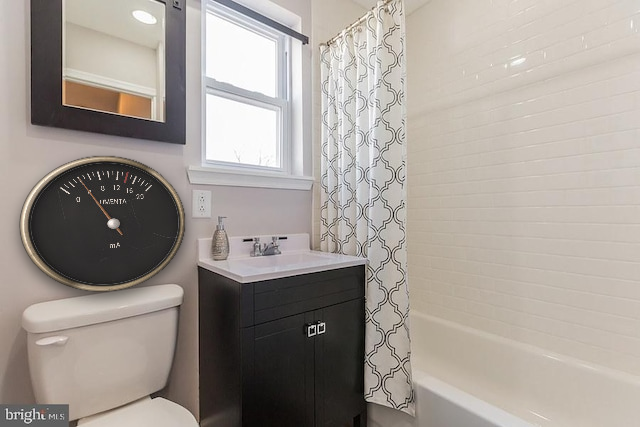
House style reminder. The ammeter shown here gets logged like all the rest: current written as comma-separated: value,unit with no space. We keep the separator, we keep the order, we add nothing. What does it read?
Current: 4,mA
